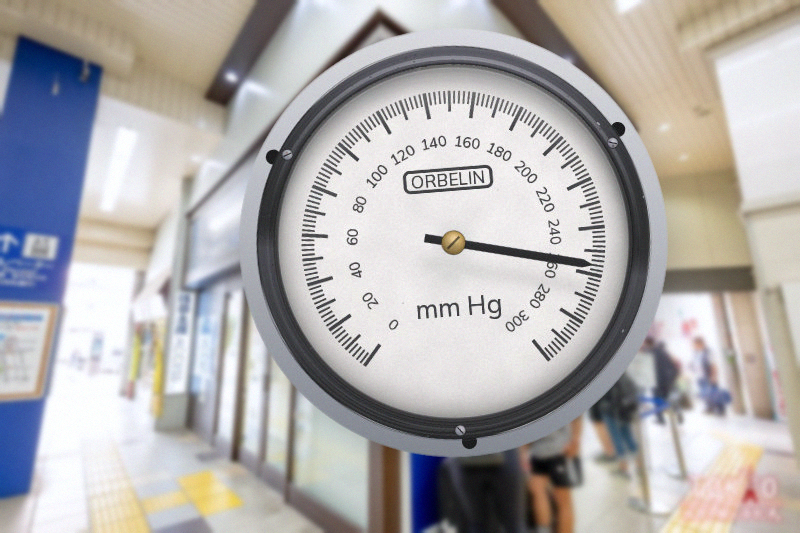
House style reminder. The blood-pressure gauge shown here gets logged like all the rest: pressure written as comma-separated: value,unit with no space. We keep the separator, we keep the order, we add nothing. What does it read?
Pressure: 256,mmHg
